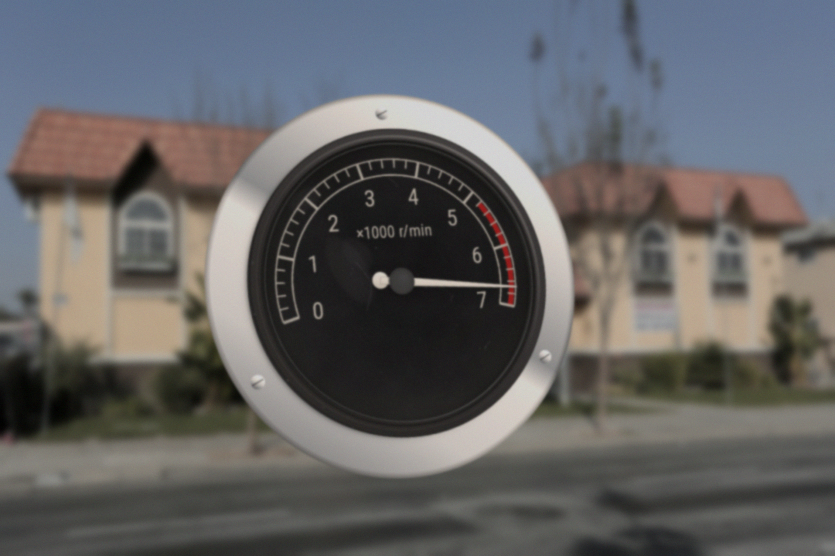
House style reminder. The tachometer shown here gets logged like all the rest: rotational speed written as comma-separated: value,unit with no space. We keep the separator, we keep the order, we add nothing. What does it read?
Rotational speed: 6700,rpm
